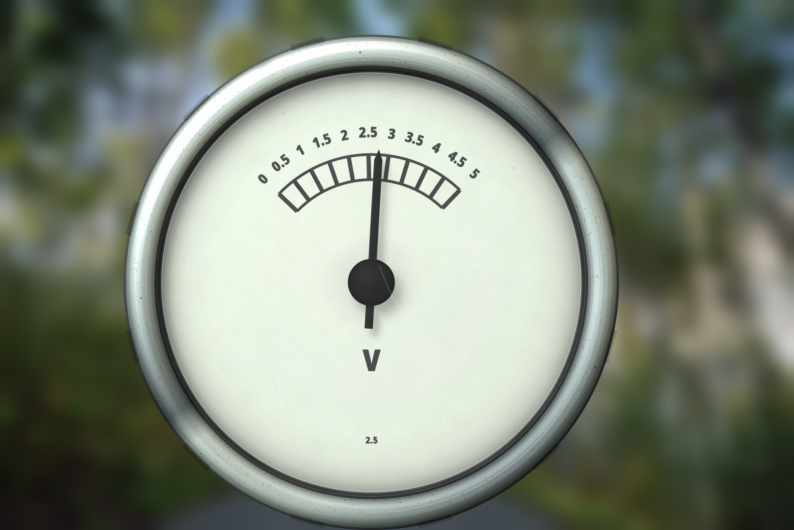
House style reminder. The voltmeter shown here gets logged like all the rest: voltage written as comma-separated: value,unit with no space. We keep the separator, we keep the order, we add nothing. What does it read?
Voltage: 2.75,V
